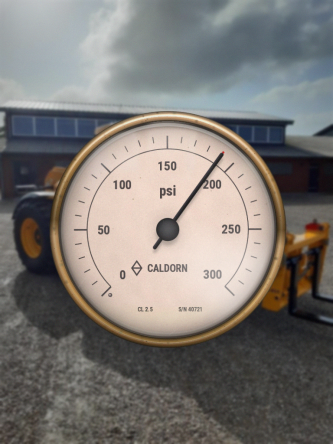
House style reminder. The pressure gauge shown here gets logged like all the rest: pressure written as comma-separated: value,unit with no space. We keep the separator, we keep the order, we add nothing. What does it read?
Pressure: 190,psi
